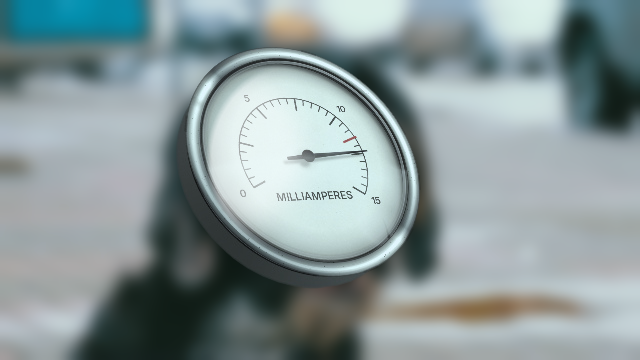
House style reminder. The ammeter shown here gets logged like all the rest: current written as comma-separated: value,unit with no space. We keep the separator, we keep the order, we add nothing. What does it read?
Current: 12.5,mA
